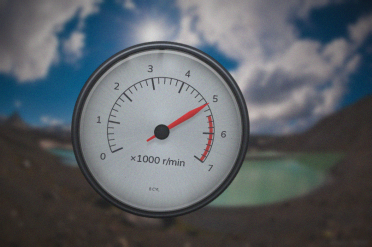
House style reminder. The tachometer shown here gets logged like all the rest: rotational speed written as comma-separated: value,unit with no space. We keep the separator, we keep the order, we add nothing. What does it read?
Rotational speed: 5000,rpm
